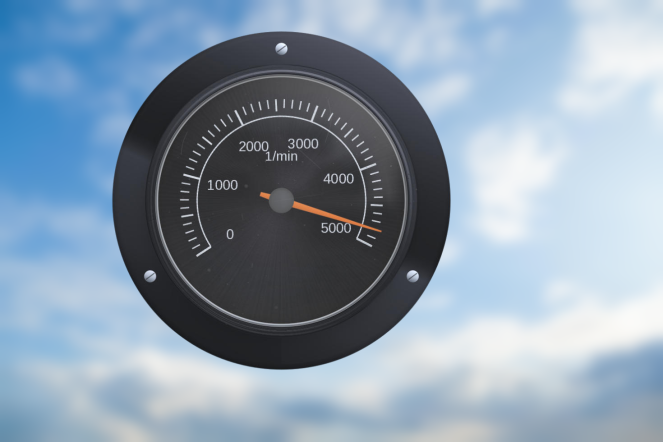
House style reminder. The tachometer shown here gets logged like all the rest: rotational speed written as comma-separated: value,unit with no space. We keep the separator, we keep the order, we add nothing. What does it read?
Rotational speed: 4800,rpm
